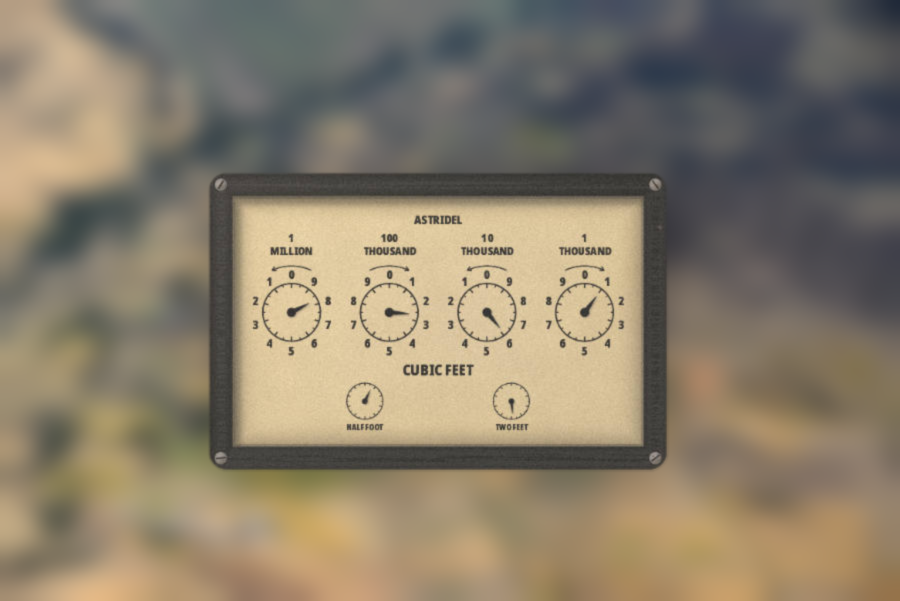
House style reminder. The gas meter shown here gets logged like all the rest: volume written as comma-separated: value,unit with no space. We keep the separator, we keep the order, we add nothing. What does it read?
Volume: 826100,ft³
